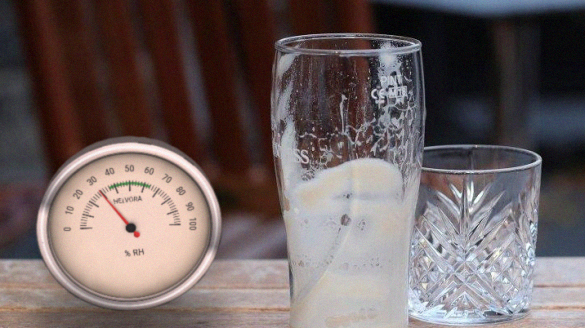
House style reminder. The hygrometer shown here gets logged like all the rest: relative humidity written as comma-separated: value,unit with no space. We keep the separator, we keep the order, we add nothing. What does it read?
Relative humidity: 30,%
